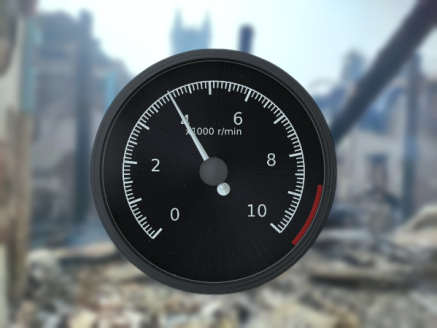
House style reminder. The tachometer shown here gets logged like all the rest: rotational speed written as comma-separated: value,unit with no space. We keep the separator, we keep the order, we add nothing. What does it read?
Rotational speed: 4000,rpm
